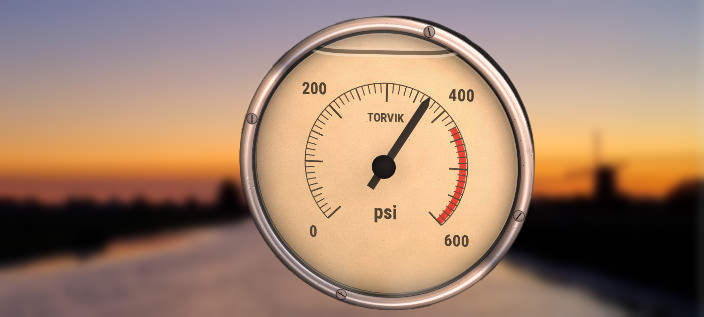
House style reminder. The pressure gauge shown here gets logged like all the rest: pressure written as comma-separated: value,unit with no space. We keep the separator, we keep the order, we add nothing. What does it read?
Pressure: 370,psi
